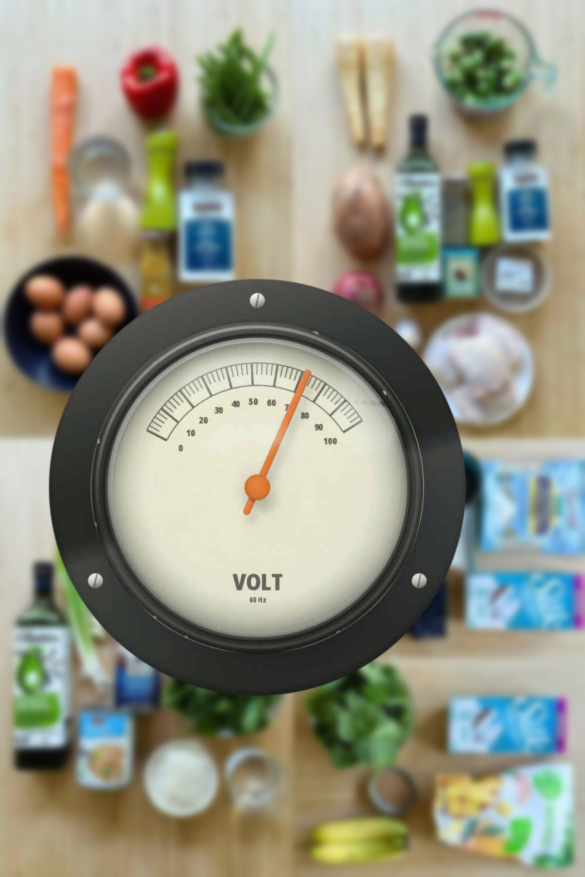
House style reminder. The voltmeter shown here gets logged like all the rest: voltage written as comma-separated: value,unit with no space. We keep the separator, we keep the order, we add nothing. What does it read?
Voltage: 72,V
